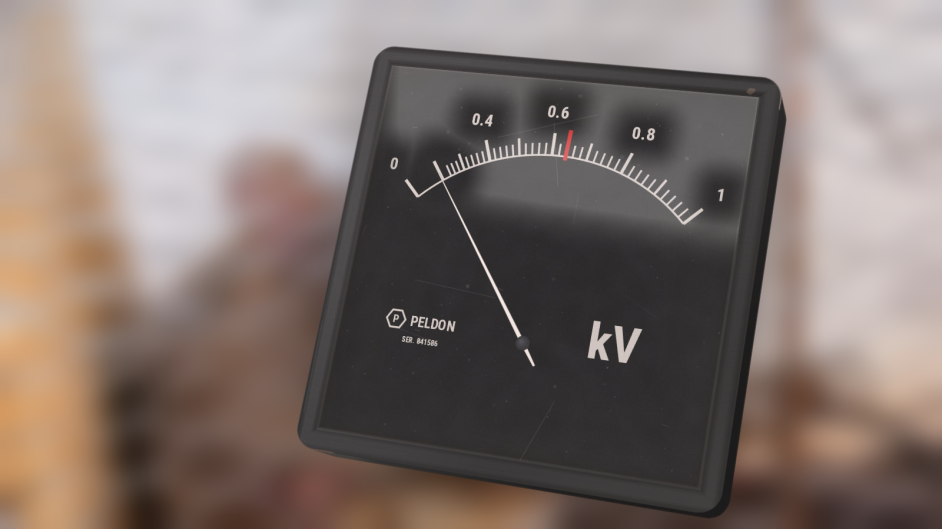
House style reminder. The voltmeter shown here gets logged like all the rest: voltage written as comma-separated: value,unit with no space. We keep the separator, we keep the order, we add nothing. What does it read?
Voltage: 0.2,kV
